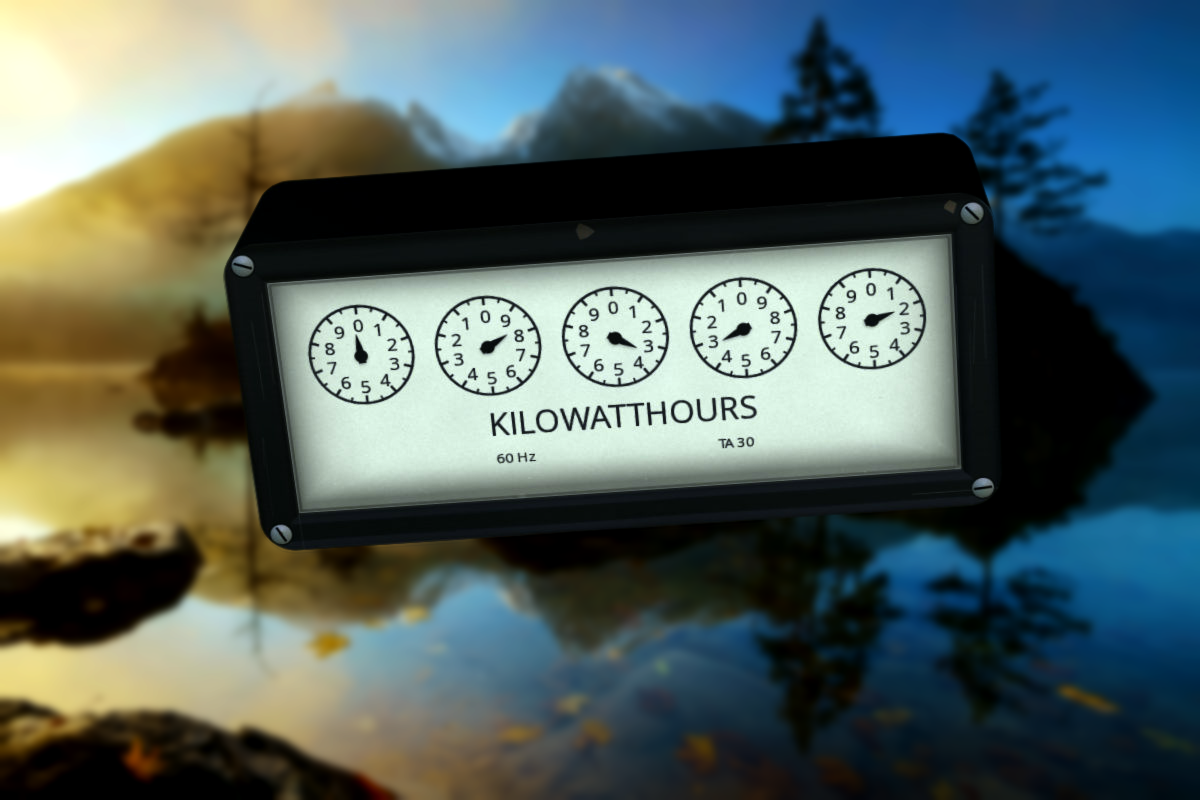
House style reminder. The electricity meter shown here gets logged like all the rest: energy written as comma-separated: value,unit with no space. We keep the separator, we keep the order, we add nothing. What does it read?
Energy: 98332,kWh
